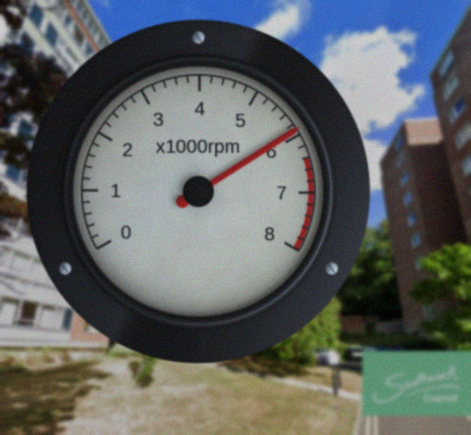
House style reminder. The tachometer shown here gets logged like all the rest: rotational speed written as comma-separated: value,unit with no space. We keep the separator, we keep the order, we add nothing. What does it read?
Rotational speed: 5900,rpm
